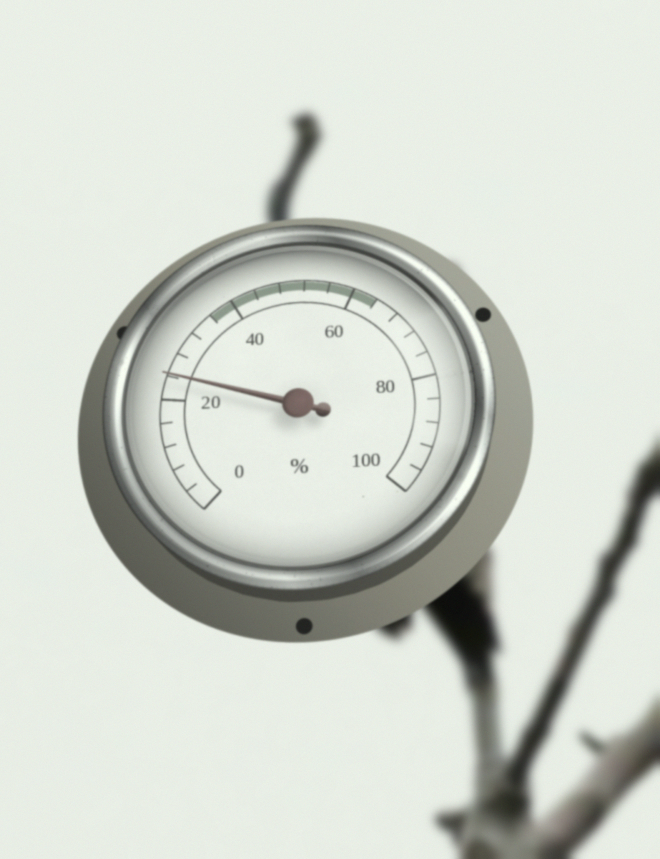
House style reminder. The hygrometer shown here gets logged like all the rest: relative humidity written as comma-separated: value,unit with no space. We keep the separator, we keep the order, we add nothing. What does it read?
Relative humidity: 24,%
